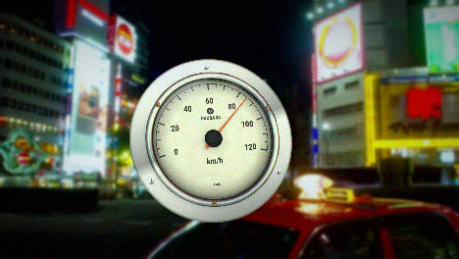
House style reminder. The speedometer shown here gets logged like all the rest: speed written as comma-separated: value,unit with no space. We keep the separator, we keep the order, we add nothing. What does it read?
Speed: 85,km/h
